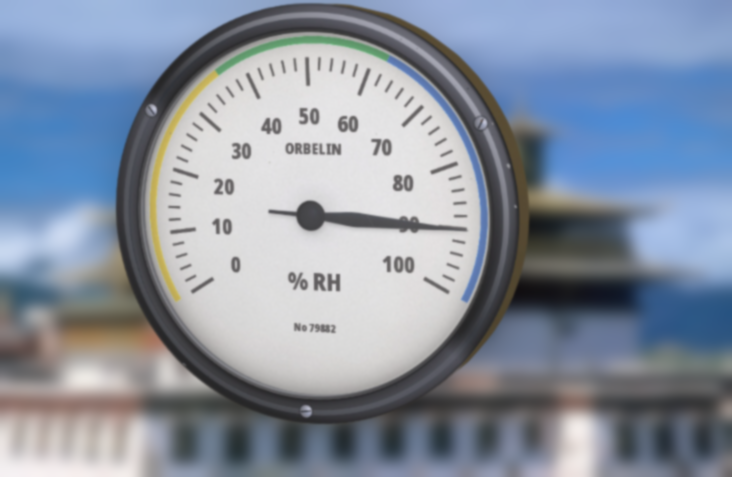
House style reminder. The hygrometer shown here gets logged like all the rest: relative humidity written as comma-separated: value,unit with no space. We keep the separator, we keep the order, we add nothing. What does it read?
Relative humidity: 90,%
